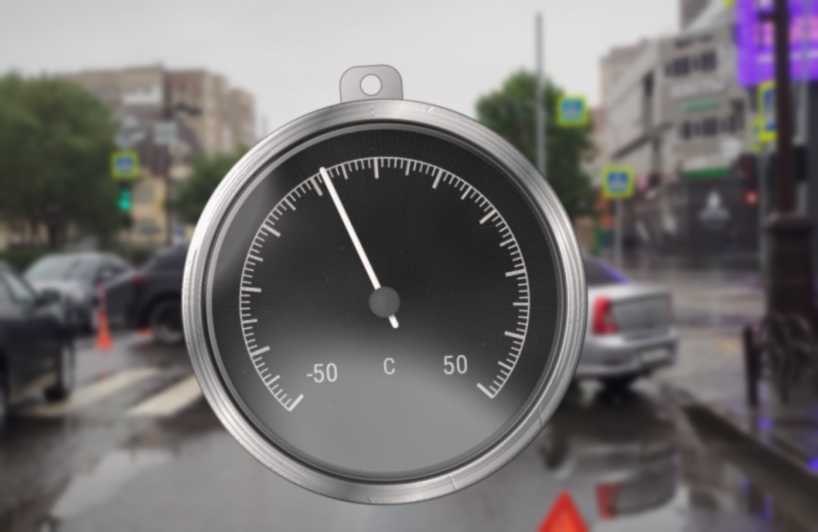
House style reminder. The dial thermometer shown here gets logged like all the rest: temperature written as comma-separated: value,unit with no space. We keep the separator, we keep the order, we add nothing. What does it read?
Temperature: -8,°C
